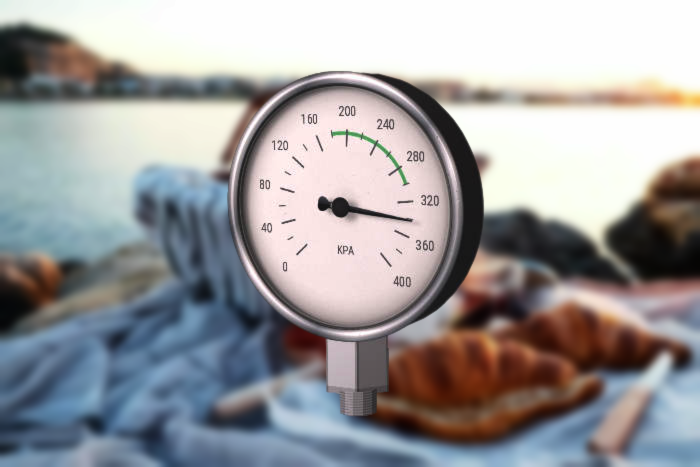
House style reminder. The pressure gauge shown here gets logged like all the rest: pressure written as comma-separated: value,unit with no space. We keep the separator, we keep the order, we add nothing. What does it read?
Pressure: 340,kPa
